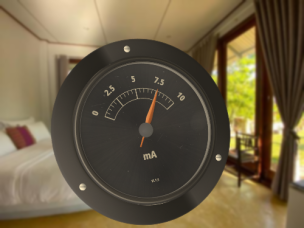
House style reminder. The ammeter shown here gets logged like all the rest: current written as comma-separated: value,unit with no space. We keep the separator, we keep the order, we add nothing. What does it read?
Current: 7.5,mA
